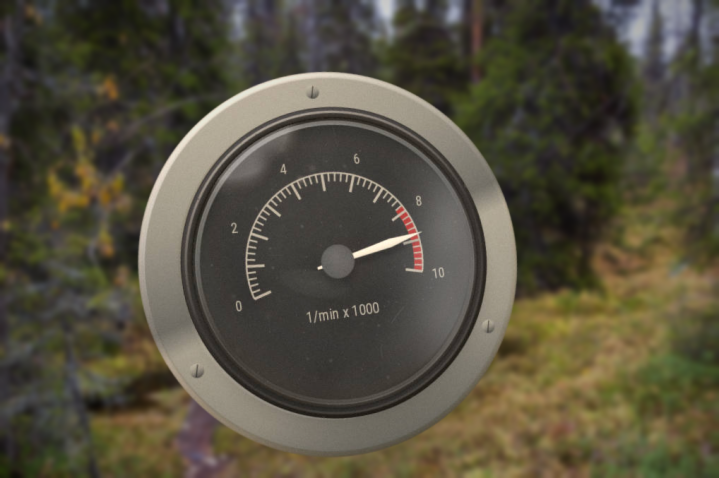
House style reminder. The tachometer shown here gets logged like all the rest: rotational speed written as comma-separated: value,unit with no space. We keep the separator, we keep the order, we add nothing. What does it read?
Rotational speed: 8800,rpm
